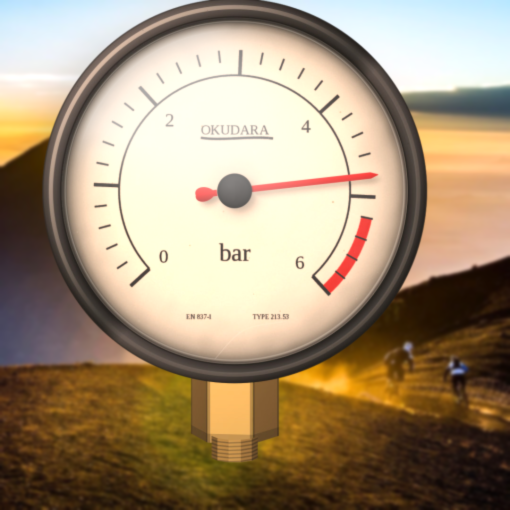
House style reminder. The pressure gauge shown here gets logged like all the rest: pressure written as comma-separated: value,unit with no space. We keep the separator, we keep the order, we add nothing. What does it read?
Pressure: 4.8,bar
